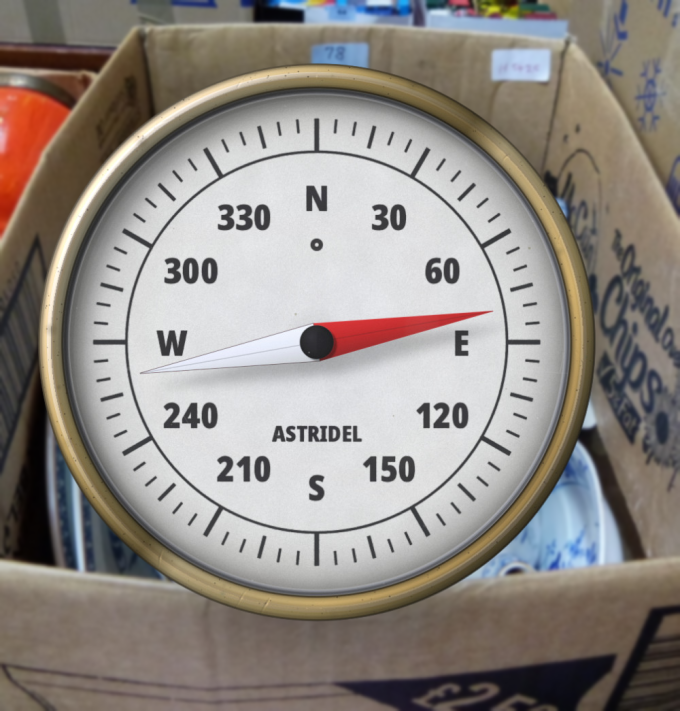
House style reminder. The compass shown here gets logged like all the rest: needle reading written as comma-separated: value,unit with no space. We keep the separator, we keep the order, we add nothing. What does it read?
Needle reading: 80,°
